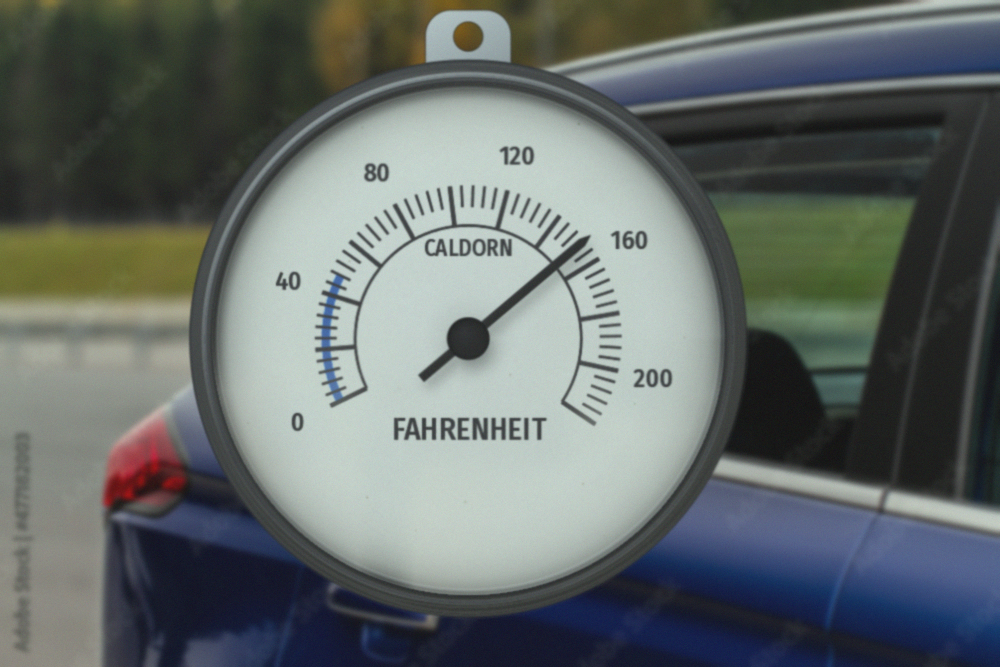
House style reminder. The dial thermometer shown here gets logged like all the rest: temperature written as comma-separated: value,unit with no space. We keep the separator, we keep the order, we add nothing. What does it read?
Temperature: 152,°F
